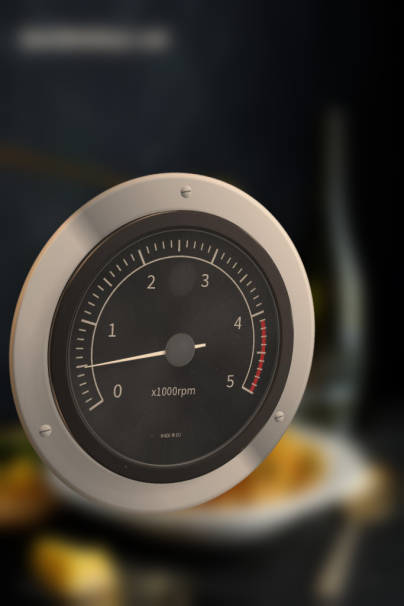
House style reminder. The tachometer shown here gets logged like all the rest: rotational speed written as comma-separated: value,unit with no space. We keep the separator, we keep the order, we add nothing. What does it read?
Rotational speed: 500,rpm
